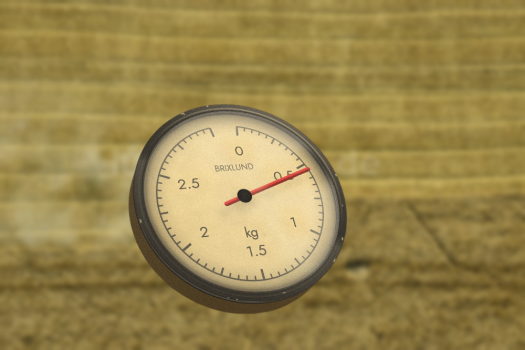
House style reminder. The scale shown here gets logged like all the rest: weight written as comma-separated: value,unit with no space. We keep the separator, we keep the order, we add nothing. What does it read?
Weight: 0.55,kg
